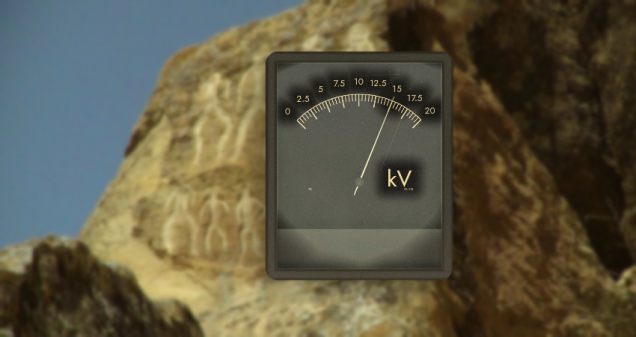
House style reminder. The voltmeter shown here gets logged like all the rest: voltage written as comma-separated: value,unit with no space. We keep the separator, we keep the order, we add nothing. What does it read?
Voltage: 15,kV
